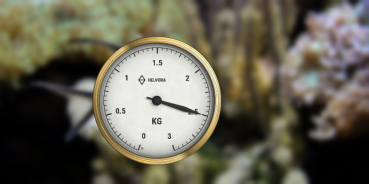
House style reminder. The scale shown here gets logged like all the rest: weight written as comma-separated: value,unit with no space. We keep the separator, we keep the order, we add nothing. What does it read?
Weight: 2.5,kg
